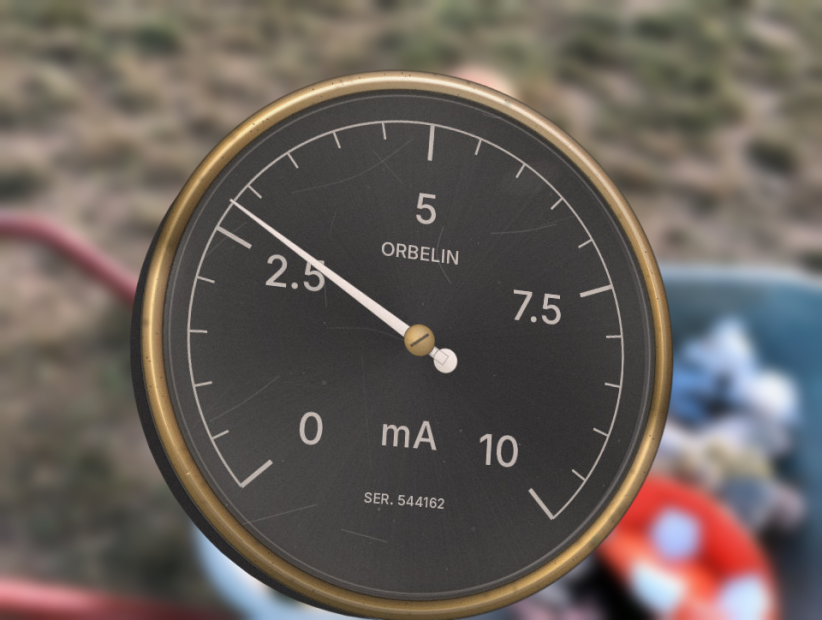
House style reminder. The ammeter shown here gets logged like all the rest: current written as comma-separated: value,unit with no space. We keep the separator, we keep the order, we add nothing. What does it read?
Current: 2.75,mA
